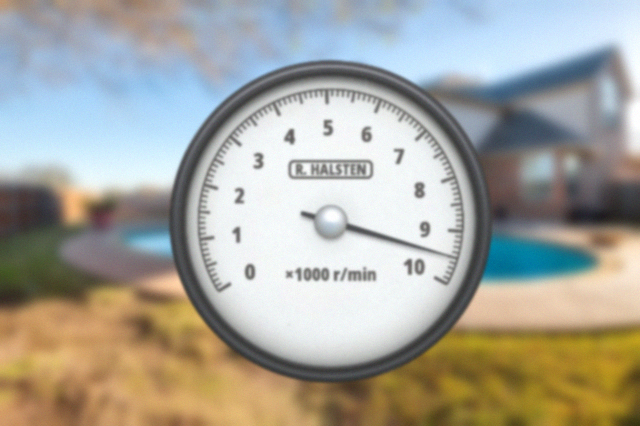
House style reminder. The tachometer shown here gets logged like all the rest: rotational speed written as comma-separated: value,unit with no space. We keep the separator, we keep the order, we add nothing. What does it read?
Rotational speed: 9500,rpm
